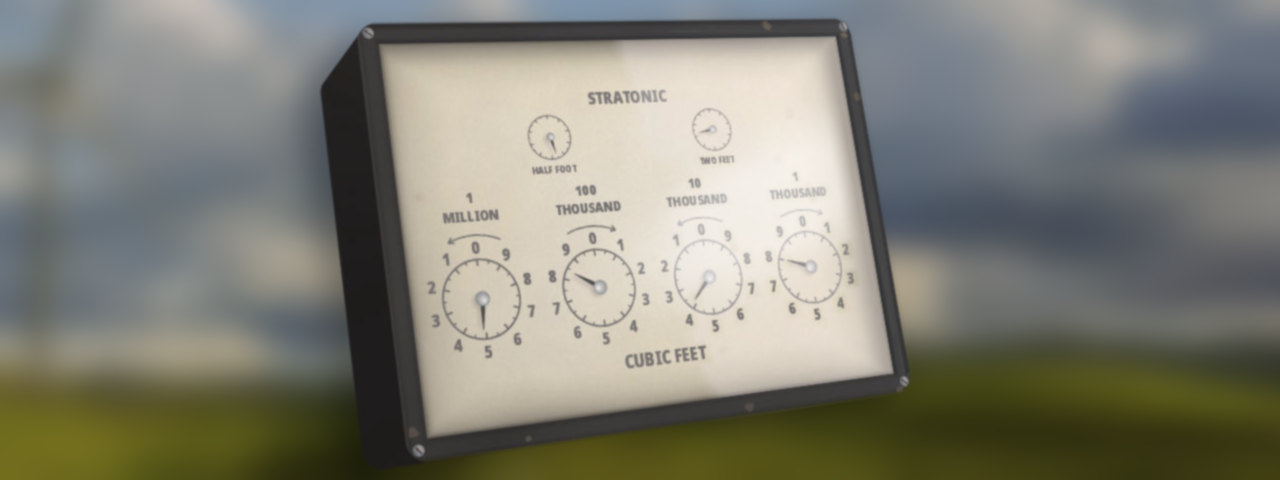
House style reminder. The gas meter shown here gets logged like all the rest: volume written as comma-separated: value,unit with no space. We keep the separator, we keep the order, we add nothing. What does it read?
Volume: 483800,ft³
